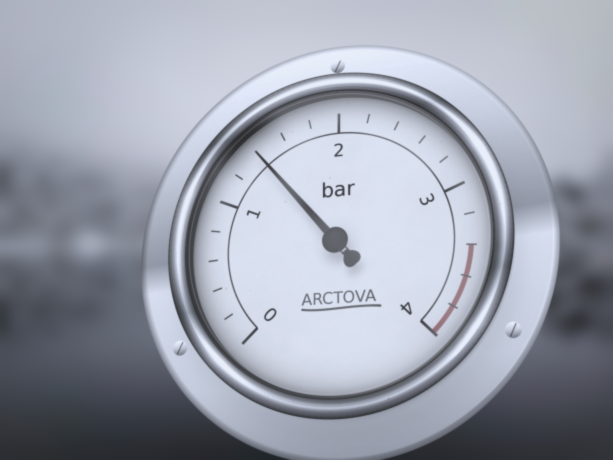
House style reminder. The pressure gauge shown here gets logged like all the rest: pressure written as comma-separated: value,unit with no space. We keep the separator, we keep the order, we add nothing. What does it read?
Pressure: 1.4,bar
